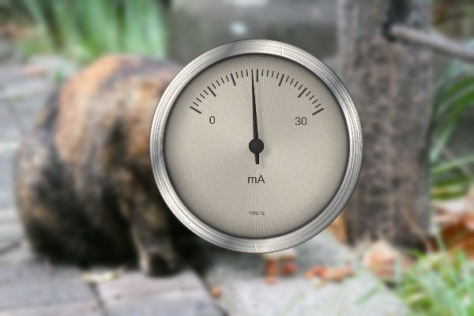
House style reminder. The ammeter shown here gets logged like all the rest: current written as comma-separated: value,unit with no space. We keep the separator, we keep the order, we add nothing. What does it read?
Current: 14,mA
